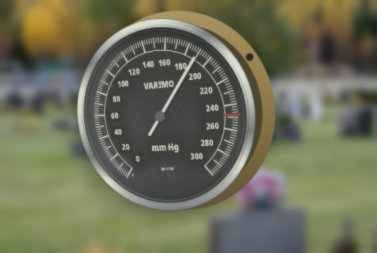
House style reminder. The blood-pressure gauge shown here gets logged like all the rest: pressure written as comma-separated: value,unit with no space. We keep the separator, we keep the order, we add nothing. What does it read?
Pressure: 190,mmHg
